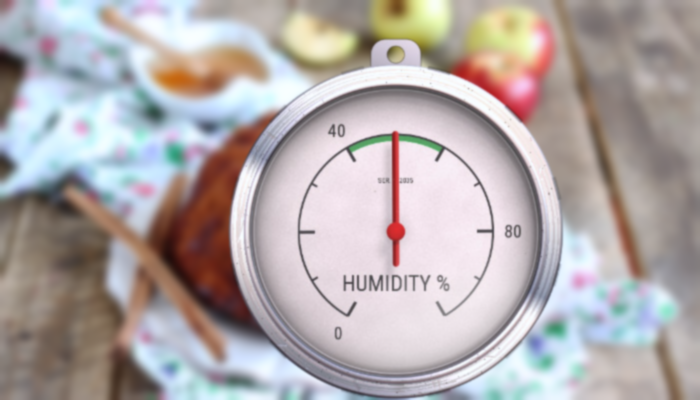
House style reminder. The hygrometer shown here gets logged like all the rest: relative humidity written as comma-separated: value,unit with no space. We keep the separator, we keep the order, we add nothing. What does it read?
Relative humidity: 50,%
